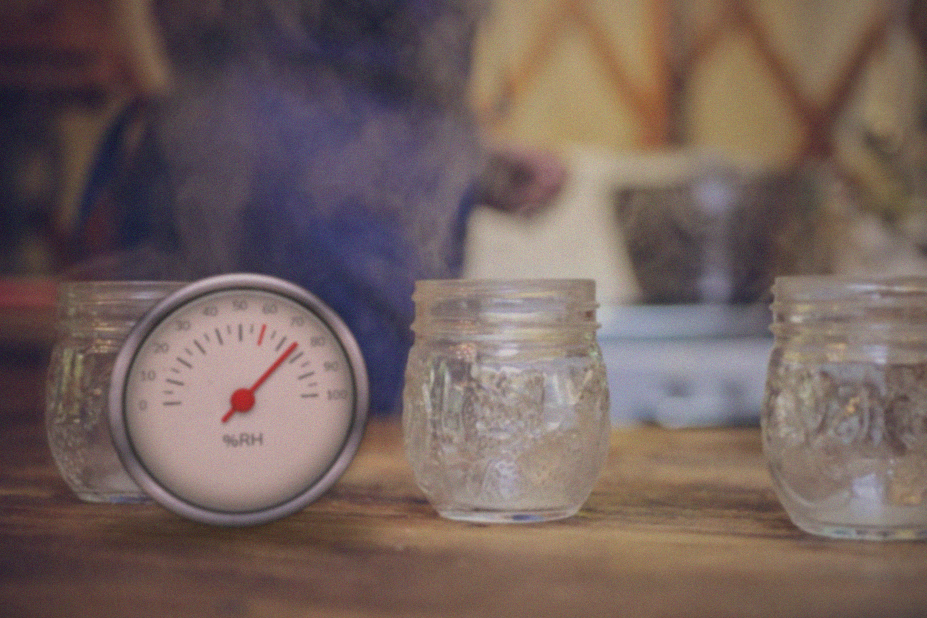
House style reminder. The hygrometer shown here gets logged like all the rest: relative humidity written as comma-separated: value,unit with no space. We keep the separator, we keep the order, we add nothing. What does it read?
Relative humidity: 75,%
